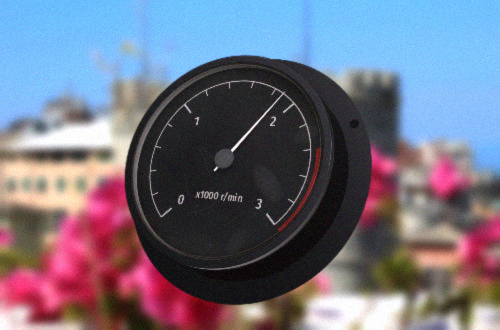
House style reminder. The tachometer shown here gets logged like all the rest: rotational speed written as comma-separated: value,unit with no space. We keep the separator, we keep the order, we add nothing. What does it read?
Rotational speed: 1900,rpm
